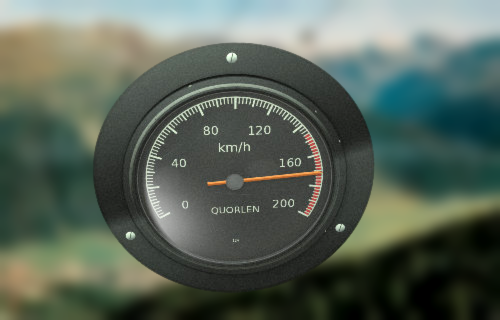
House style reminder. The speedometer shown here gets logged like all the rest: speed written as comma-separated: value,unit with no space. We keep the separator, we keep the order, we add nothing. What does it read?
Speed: 170,km/h
